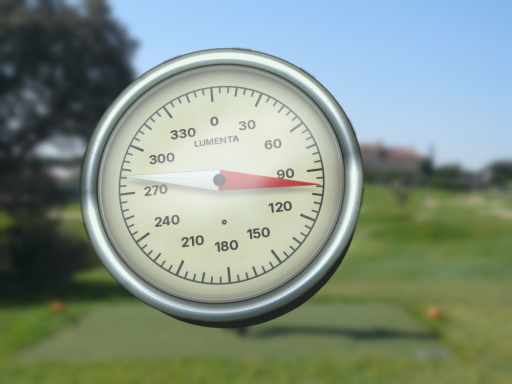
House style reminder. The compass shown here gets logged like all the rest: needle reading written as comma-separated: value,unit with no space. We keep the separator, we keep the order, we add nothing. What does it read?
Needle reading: 100,°
